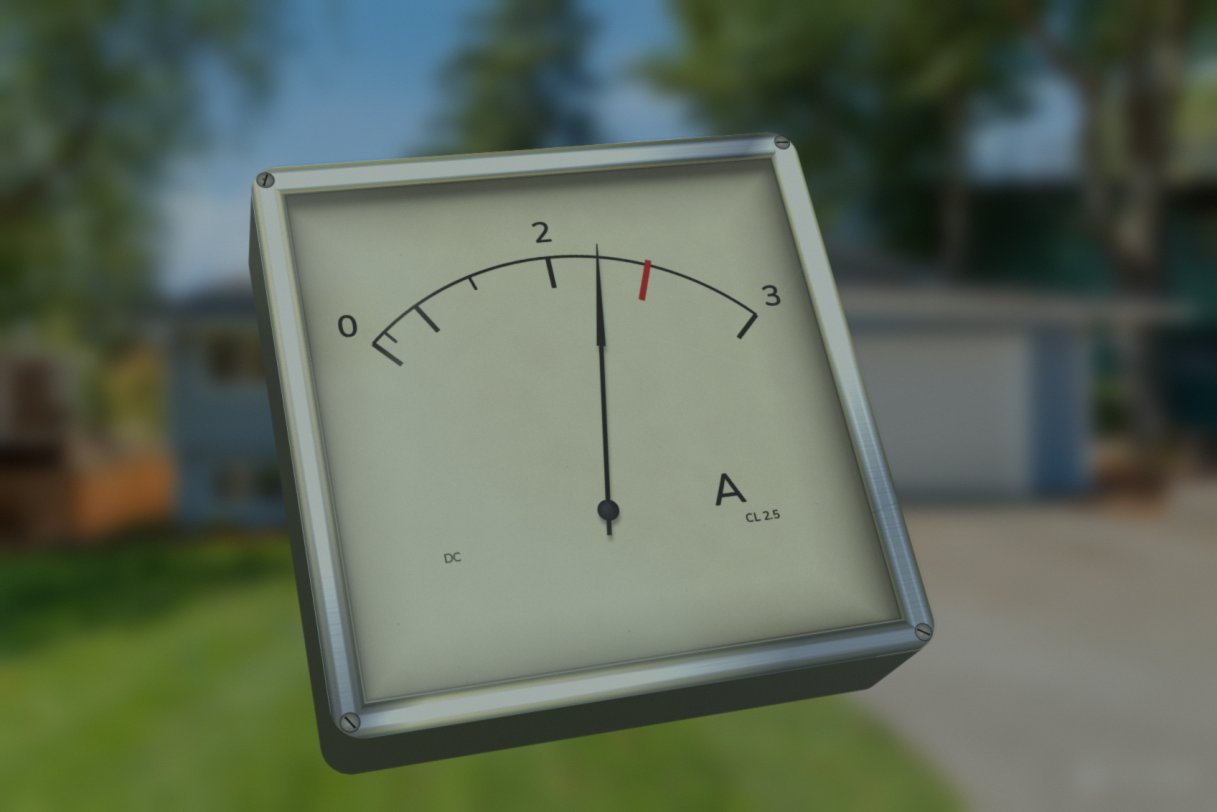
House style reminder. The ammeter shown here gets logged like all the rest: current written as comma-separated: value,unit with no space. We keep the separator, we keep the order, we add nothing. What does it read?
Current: 2.25,A
